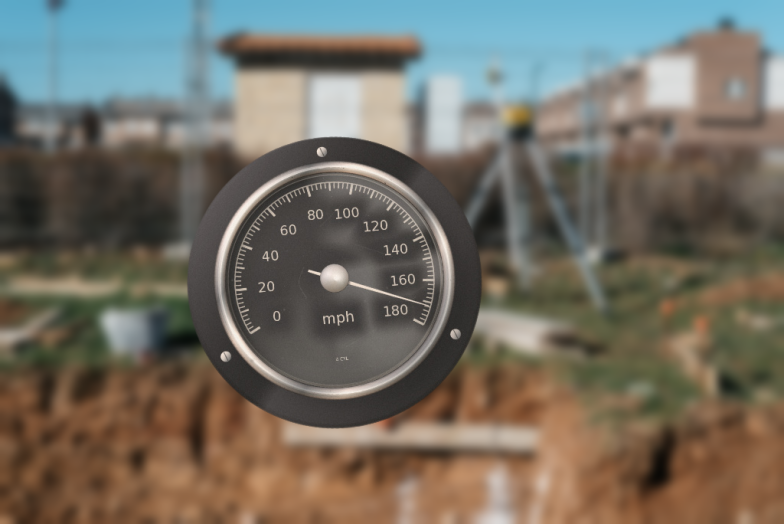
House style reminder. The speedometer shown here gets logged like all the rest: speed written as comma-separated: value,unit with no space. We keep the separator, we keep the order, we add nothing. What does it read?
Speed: 172,mph
